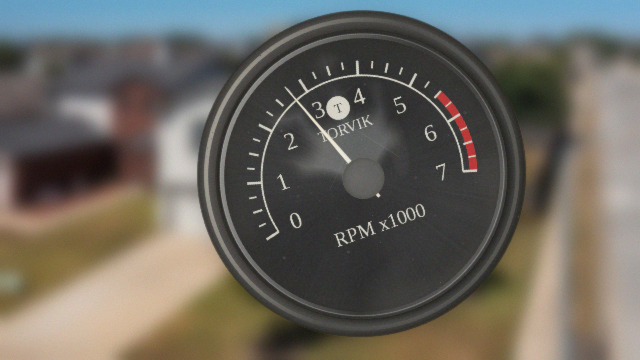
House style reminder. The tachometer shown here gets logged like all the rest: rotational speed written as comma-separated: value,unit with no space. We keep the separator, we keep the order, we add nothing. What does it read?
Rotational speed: 2750,rpm
